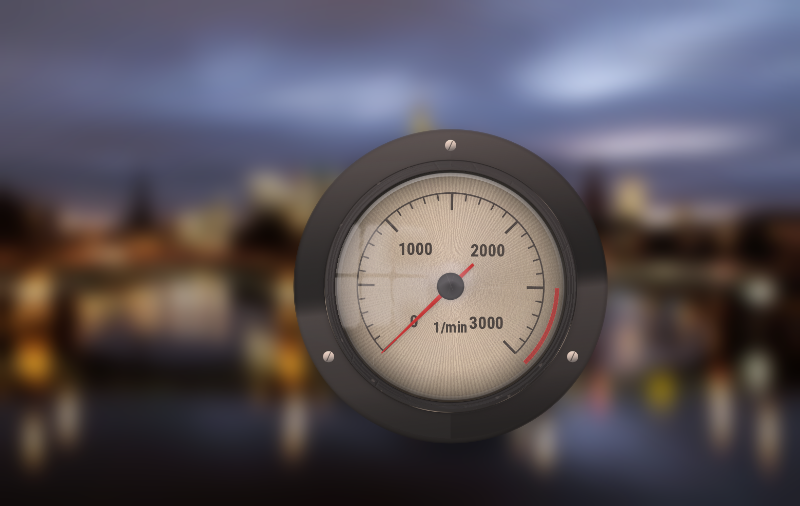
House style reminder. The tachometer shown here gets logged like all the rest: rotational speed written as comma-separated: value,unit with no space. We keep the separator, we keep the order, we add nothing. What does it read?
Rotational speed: 0,rpm
